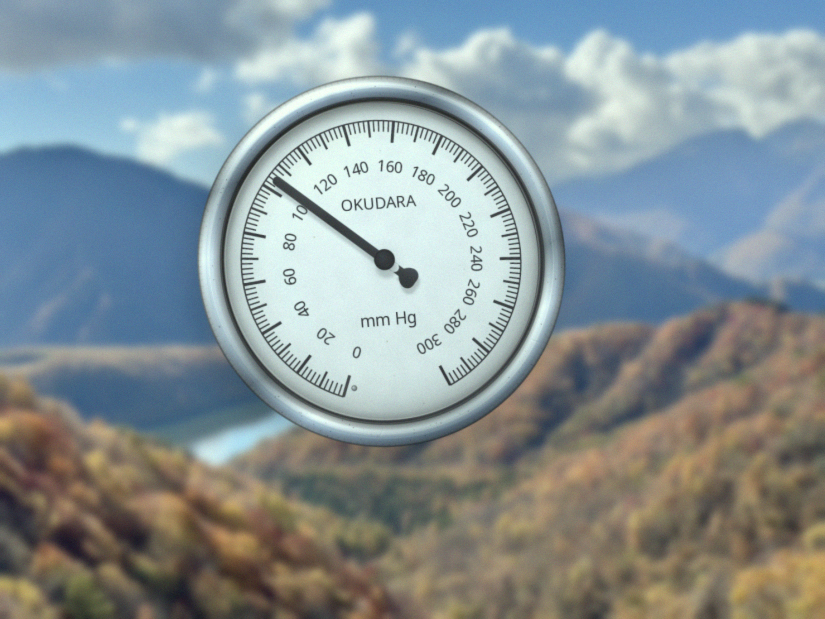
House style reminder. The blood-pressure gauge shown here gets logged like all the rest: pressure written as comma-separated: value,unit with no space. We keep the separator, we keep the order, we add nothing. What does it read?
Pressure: 104,mmHg
